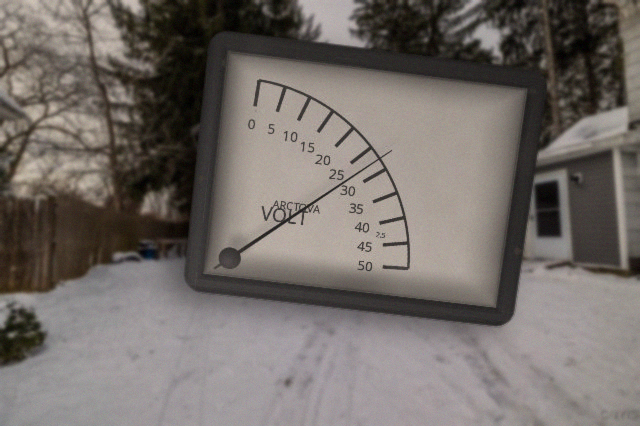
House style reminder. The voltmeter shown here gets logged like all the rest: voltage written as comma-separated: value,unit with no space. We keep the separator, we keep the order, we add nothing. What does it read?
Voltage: 27.5,V
